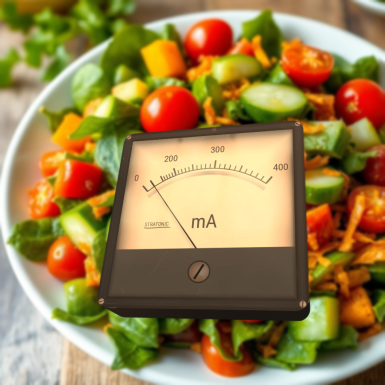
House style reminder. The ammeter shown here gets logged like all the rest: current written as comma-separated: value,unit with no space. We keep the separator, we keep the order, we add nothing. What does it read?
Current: 100,mA
